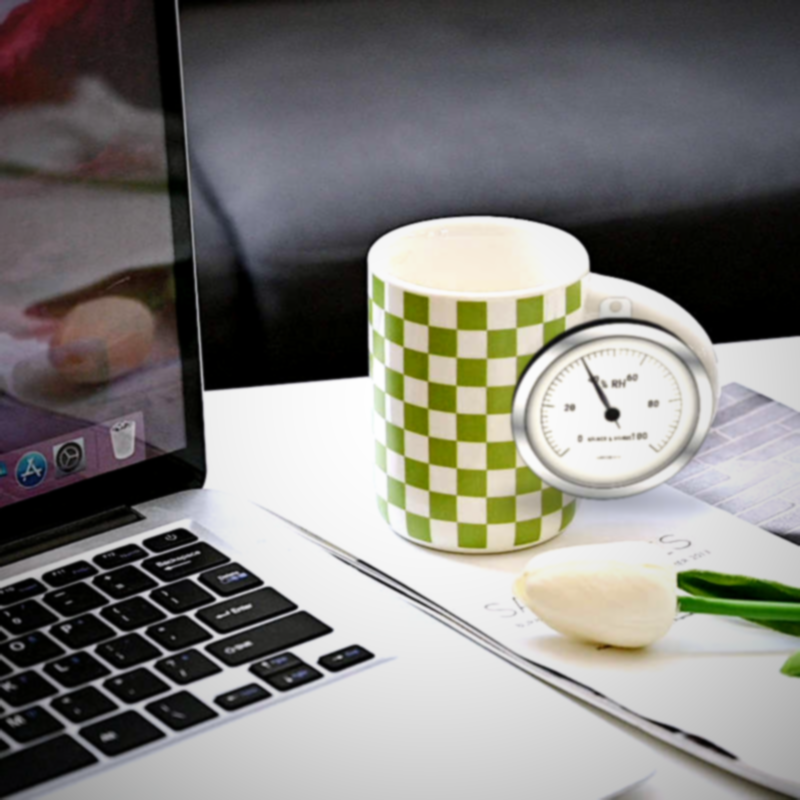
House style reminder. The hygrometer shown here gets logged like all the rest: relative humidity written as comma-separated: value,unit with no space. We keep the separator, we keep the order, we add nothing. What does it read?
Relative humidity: 40,%
